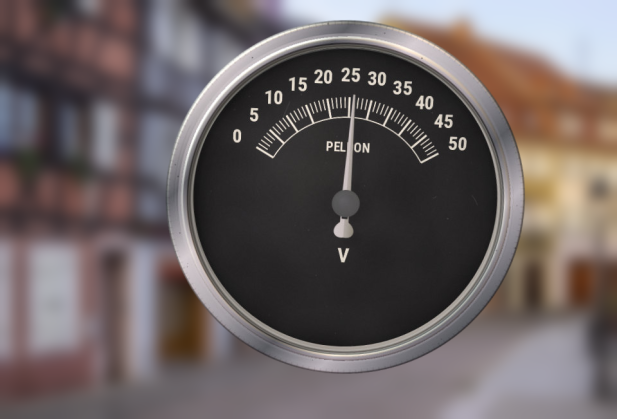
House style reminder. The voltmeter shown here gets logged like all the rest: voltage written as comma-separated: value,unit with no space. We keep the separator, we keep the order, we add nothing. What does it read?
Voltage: 26,V
